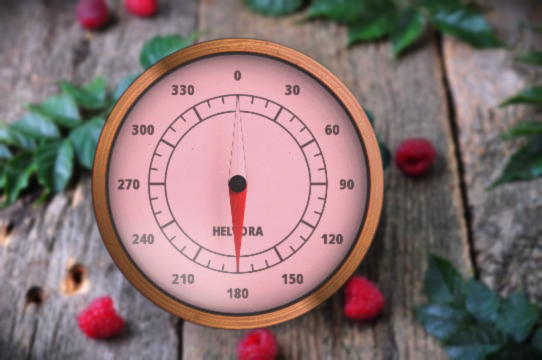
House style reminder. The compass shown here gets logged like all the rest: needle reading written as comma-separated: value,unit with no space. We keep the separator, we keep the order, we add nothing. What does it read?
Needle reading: 180,°
